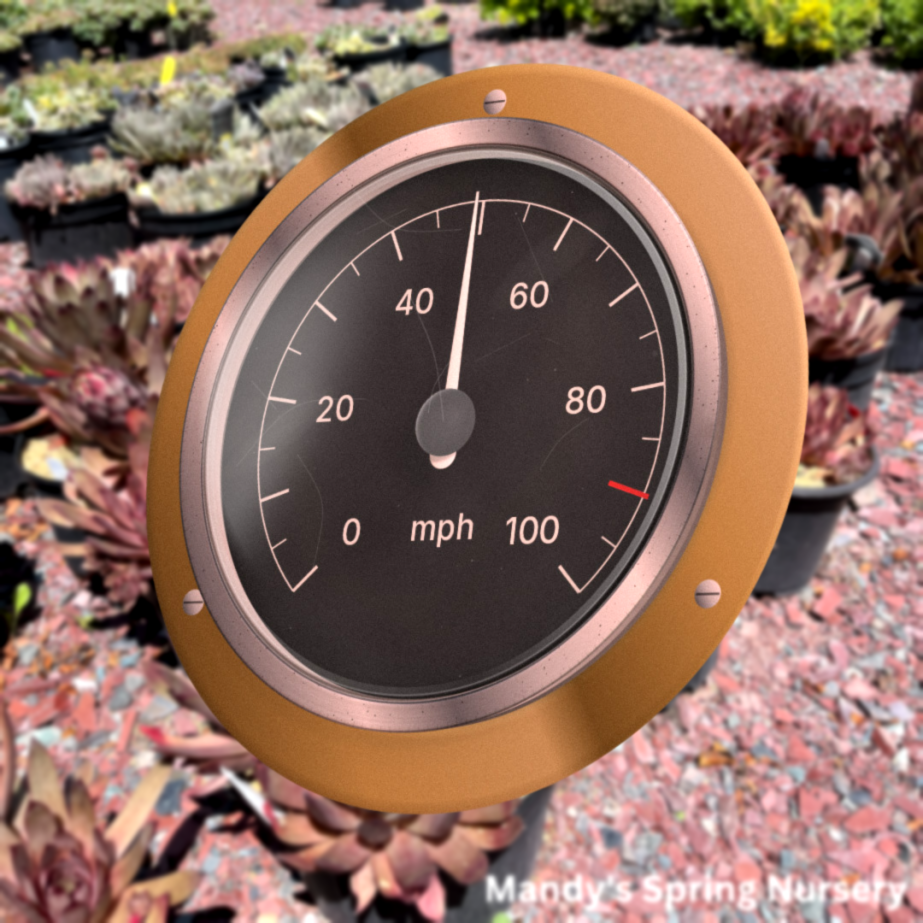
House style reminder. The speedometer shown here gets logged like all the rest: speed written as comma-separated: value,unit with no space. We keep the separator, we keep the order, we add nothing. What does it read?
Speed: 50,mph
